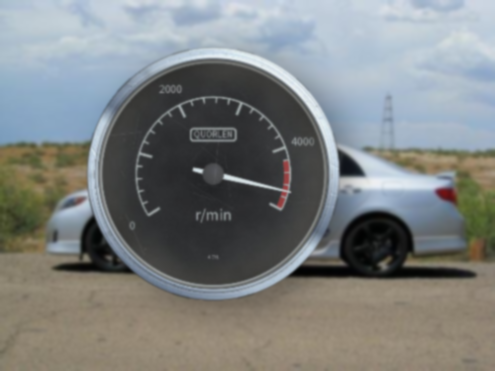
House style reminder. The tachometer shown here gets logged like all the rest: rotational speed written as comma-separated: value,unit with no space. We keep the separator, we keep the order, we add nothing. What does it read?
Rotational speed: 4700,rpm
